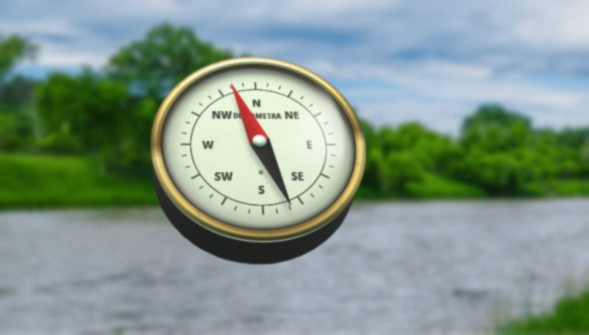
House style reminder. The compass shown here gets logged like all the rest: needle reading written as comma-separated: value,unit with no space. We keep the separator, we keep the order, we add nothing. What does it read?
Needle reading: 340,°
